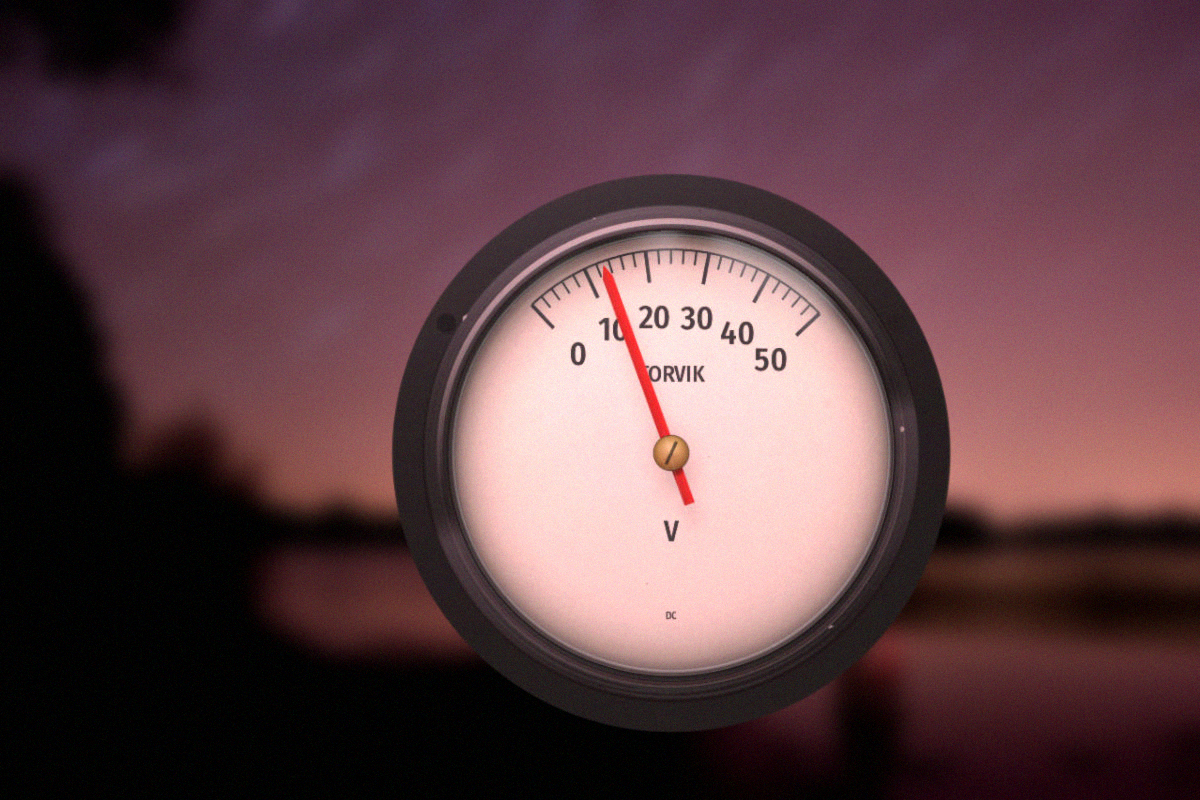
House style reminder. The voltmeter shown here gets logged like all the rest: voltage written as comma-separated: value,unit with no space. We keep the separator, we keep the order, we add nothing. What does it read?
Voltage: 13,V
